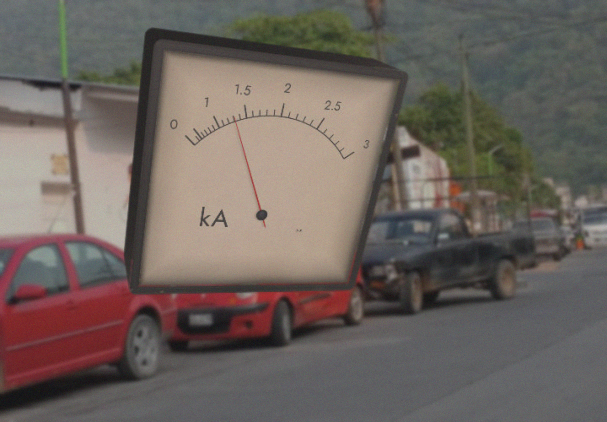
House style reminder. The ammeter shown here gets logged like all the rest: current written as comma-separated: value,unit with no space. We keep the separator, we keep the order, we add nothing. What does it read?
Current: 1.3,kA
